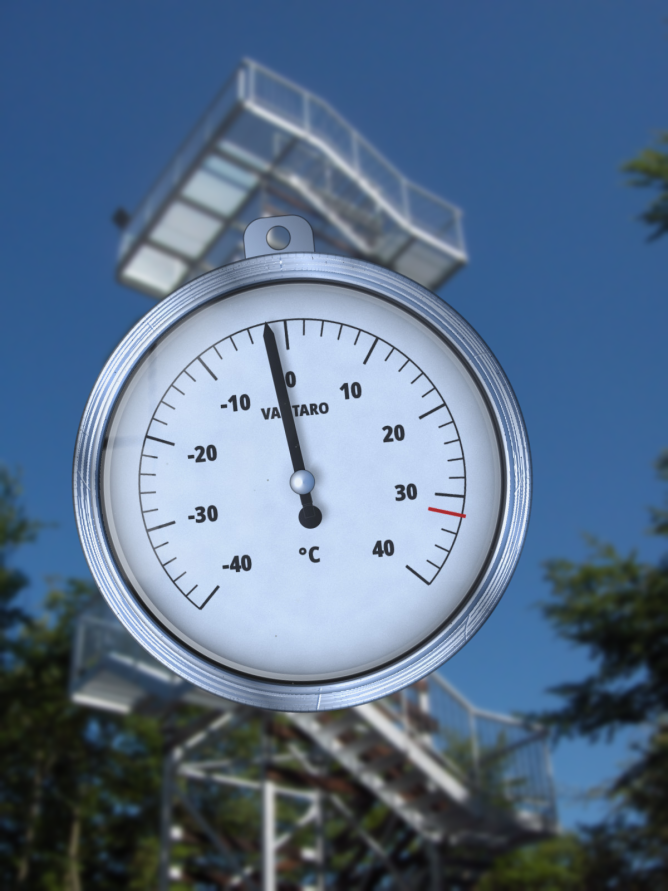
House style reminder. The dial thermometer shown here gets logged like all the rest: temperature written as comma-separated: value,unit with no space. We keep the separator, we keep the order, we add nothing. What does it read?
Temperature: -2,°C
